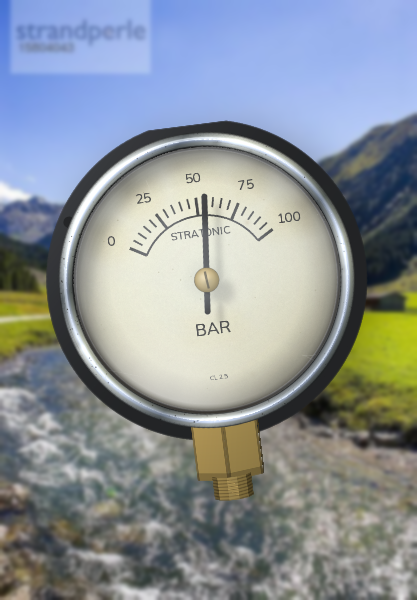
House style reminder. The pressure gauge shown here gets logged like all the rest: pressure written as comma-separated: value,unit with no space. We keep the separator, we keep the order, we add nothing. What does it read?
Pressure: 55,bar
